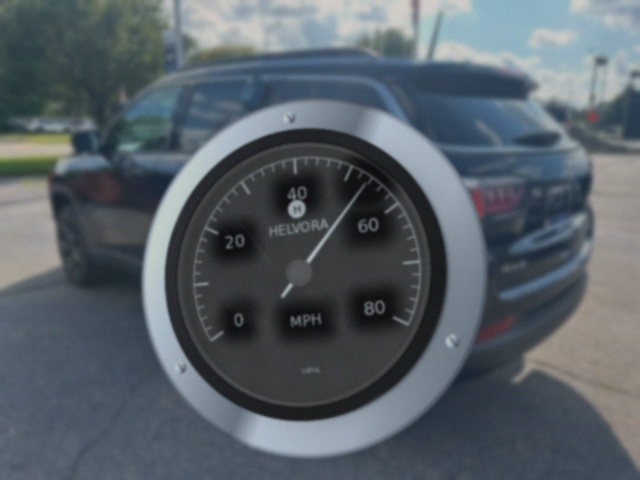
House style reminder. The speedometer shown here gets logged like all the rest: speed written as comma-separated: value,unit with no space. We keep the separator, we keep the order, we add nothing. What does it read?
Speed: 54,mph
